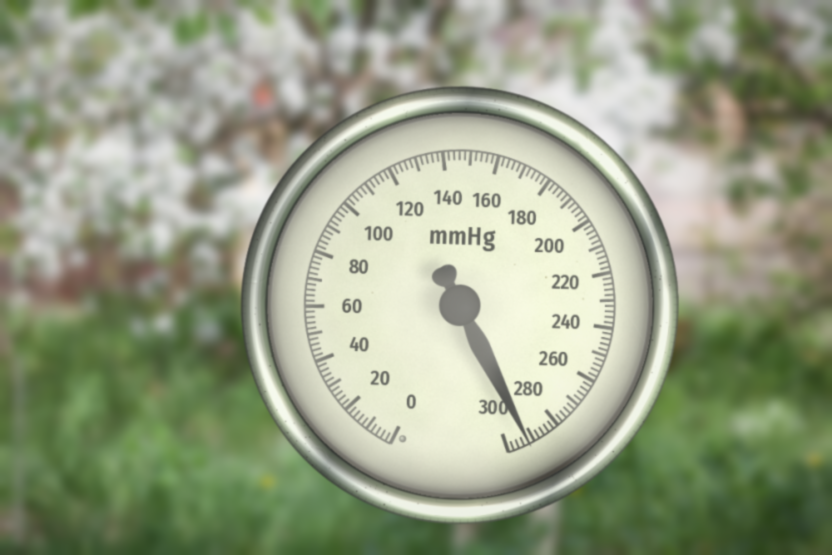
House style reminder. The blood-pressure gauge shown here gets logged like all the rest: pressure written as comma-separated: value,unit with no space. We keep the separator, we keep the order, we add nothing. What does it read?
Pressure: 292,mmHg
